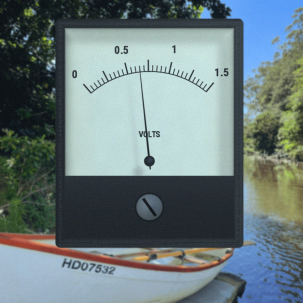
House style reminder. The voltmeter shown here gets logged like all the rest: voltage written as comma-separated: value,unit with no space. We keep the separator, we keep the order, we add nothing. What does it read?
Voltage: 0.65,V
